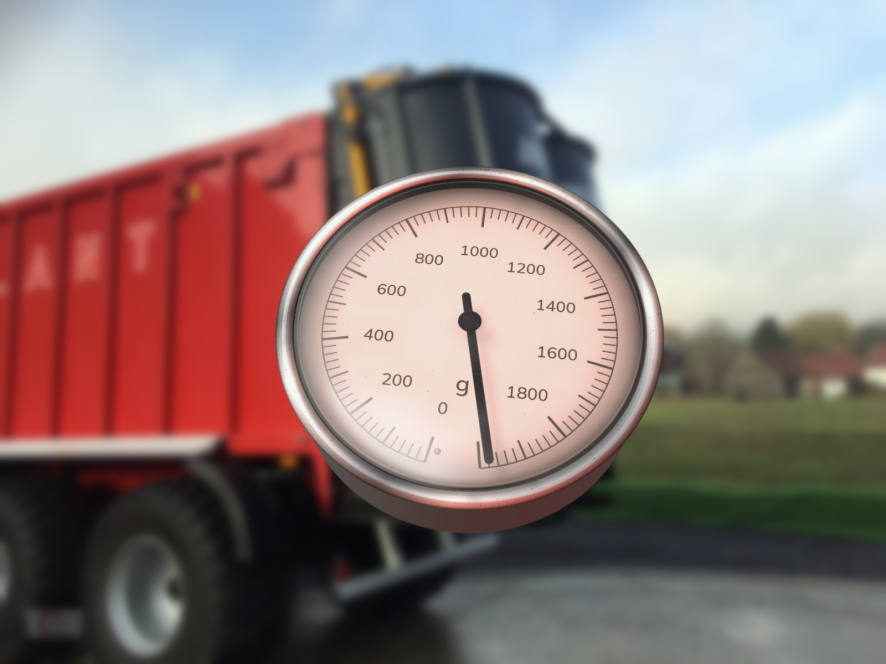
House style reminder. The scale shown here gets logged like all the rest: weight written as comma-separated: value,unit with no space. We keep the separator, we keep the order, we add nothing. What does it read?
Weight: 1980,g
